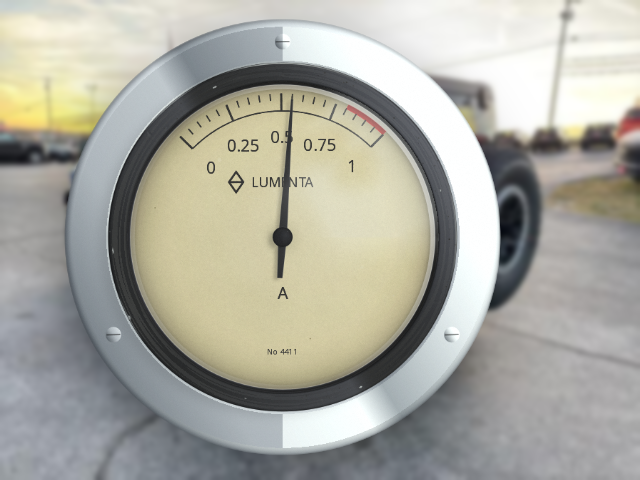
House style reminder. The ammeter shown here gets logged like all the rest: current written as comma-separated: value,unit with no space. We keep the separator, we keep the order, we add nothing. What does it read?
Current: 0.55,A
